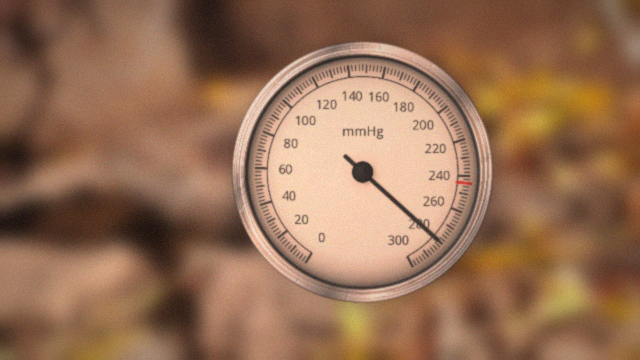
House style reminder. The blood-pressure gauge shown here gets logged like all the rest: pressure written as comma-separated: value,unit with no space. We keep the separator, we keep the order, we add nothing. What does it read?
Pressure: 280,mmHg
